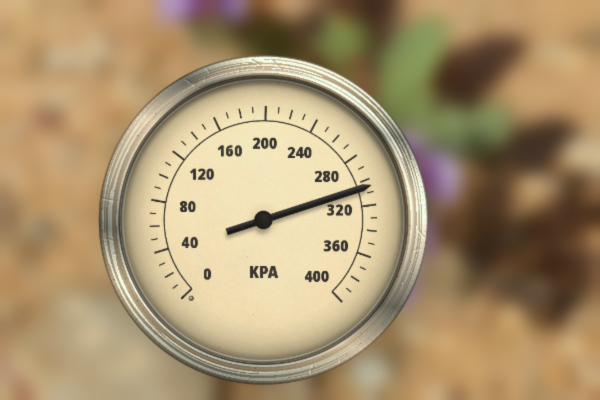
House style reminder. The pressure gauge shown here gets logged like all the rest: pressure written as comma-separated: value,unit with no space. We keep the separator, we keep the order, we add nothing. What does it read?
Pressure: 305,kPa
